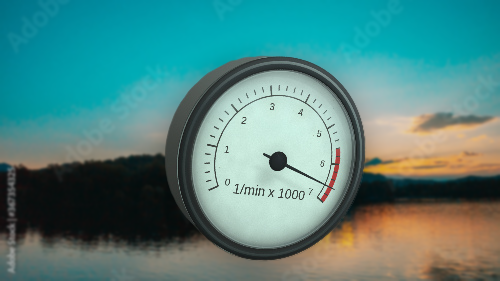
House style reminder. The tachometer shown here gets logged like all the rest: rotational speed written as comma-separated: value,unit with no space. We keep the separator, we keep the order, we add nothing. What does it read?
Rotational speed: 6600,rpm
